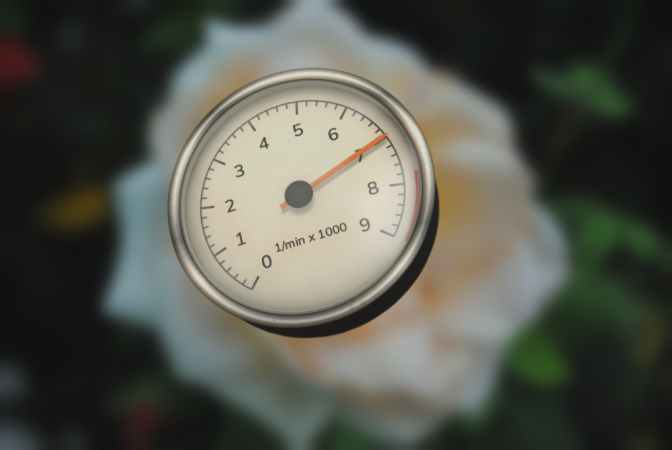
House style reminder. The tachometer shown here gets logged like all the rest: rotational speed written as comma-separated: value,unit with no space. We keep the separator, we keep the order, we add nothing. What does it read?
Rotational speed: 7000,rpm
